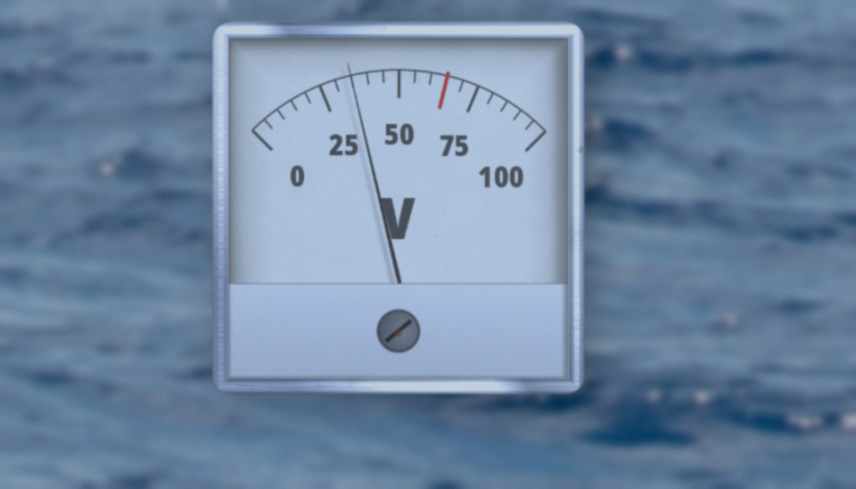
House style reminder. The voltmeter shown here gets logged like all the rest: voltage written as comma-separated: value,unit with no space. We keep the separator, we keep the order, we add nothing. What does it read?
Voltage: 35,V
